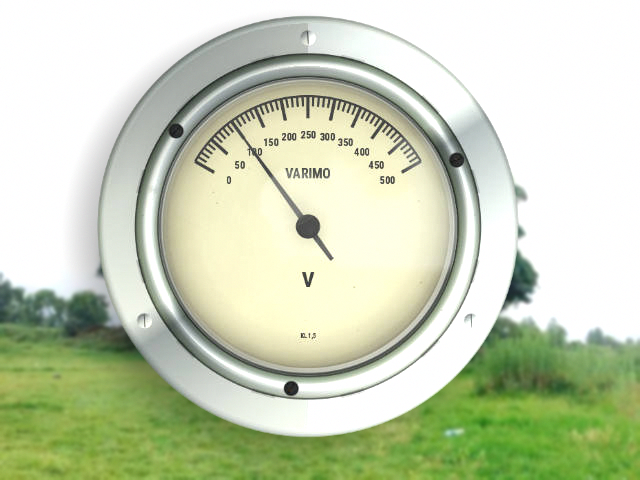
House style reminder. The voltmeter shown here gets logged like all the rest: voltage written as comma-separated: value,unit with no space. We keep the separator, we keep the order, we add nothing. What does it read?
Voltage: 100,V
